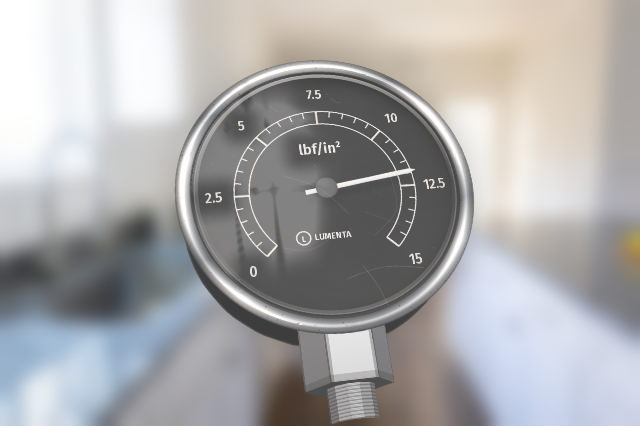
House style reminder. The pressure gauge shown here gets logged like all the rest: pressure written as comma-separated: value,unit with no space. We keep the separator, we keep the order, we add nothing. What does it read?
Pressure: 12,psi
